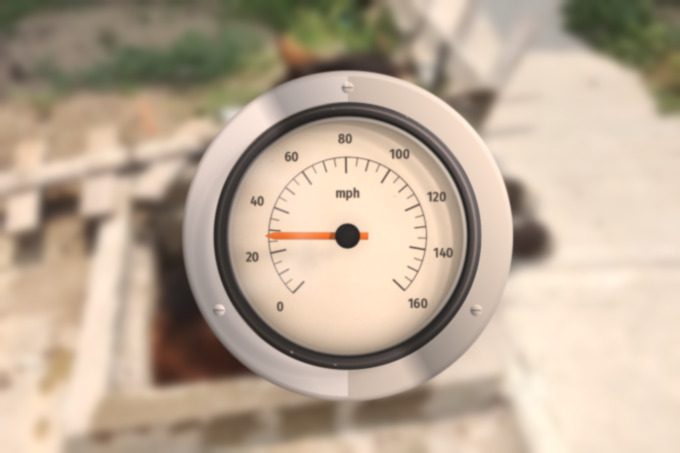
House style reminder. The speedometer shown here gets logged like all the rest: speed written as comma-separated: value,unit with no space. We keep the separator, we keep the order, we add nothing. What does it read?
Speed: 27.5,mph
